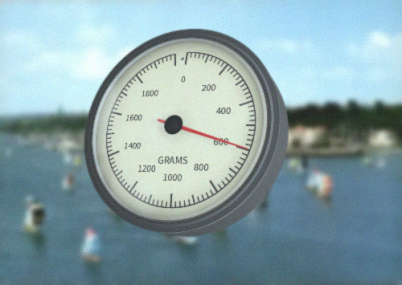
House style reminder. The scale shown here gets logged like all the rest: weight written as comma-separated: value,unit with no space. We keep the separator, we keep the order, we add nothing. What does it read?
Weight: 600,g
